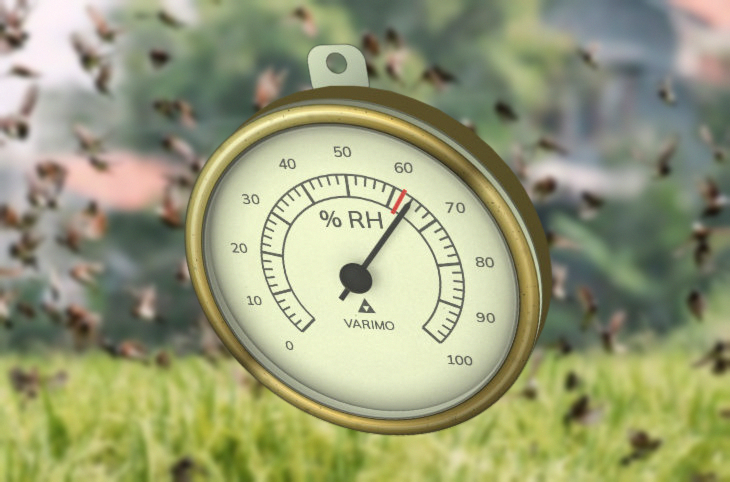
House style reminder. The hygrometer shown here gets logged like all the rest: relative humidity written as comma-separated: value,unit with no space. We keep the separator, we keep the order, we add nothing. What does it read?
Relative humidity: 64,%
